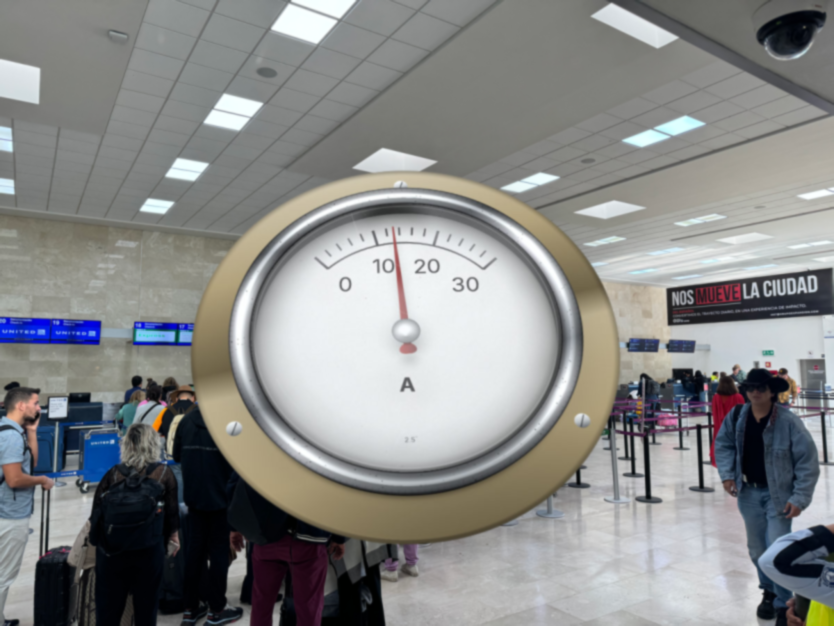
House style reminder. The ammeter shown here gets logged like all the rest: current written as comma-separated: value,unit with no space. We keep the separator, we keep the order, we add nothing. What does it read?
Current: 13,A
